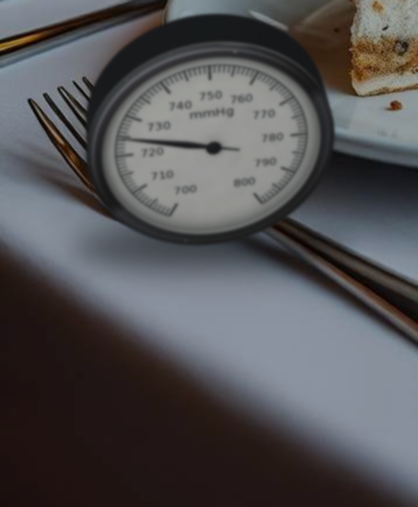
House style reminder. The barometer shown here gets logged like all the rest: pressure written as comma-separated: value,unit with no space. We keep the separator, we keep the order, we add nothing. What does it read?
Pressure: 725,mmHg
